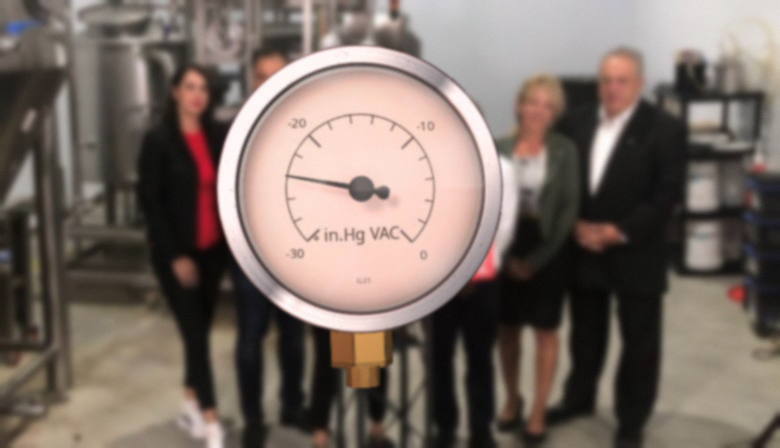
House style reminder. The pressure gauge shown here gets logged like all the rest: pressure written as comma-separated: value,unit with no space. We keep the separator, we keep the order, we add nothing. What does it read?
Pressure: -24,inHg
